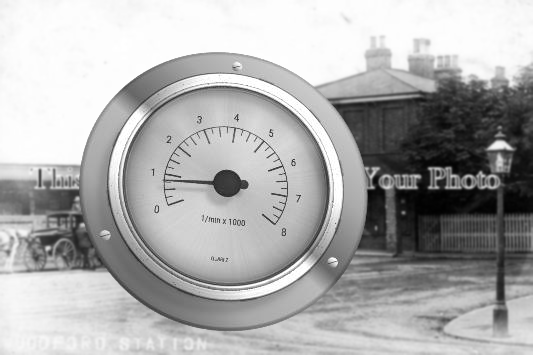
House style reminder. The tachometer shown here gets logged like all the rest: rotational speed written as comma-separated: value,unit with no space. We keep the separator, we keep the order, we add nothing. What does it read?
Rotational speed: 750,rpm
